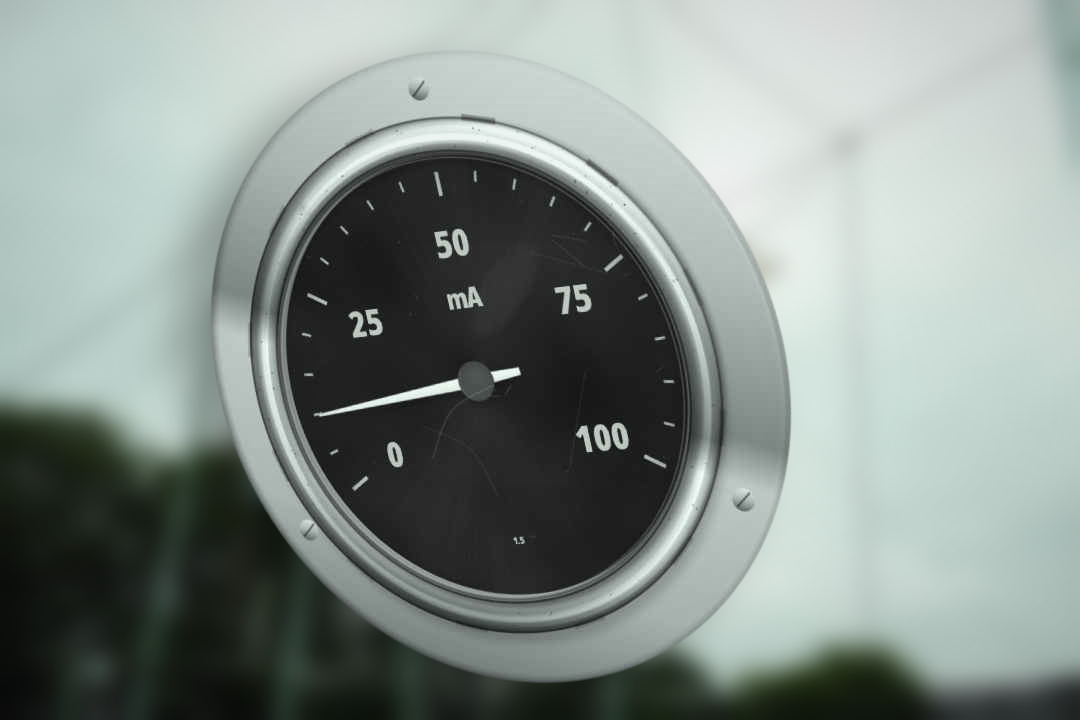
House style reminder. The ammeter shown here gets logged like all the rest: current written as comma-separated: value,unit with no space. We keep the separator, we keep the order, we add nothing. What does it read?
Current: 10,mA
